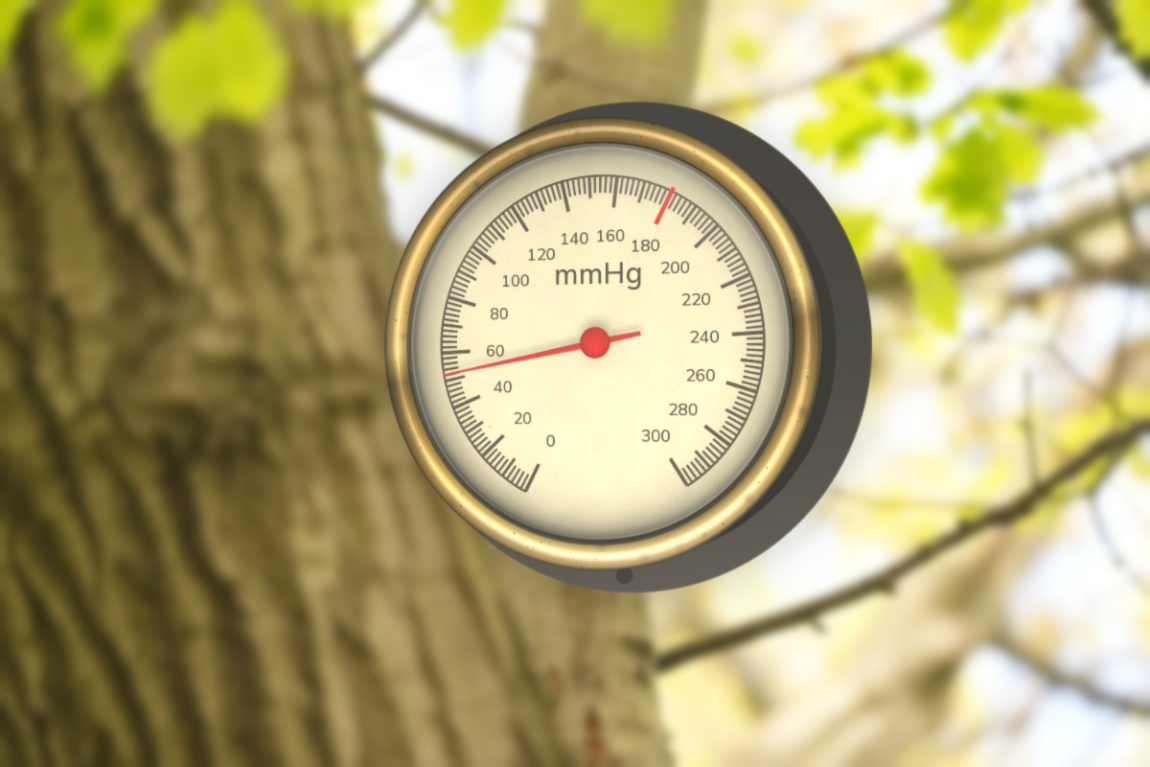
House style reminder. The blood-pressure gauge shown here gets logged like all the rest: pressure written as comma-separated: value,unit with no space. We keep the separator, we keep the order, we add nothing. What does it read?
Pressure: 52,mmHg
